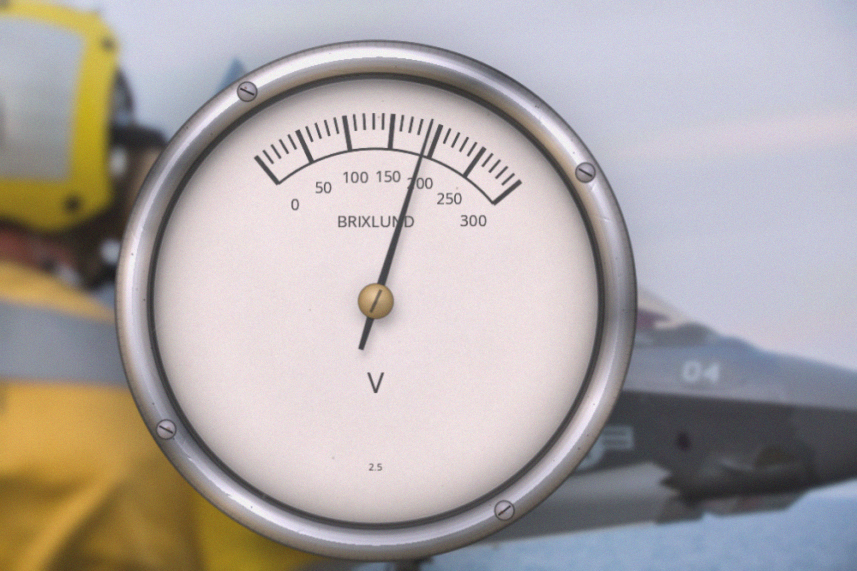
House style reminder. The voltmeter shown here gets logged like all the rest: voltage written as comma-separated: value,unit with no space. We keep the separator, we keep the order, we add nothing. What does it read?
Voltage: 190,V
